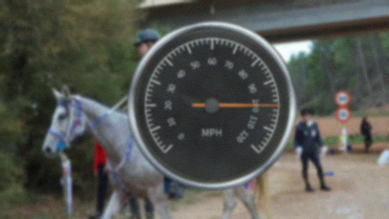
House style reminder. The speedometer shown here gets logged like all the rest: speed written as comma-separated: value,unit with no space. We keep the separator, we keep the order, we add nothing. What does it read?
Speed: 100,mph
